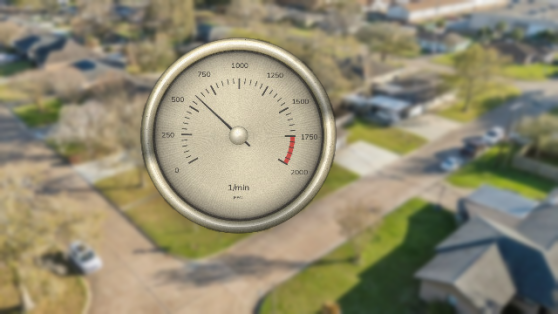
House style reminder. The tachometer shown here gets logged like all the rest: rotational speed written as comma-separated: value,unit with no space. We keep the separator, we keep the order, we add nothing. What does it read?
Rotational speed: 600,rpm
